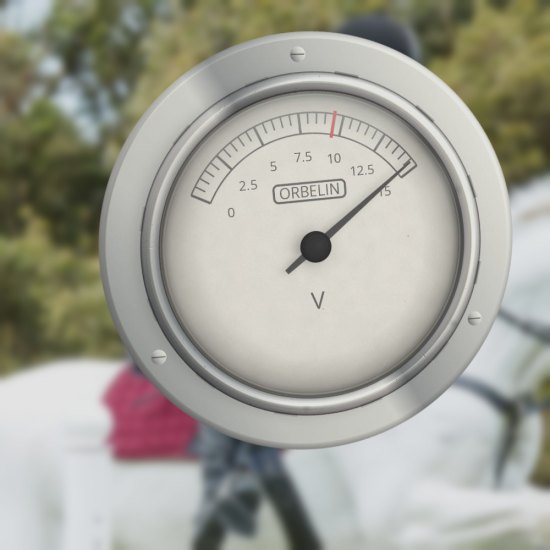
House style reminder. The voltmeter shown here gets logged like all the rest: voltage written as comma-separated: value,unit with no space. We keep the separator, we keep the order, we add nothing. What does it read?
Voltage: 14.5,V
